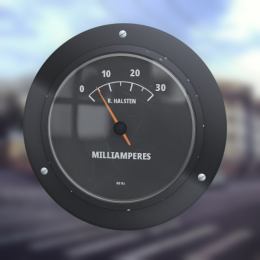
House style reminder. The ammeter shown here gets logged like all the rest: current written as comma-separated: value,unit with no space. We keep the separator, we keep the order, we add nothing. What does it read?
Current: 5,mA
